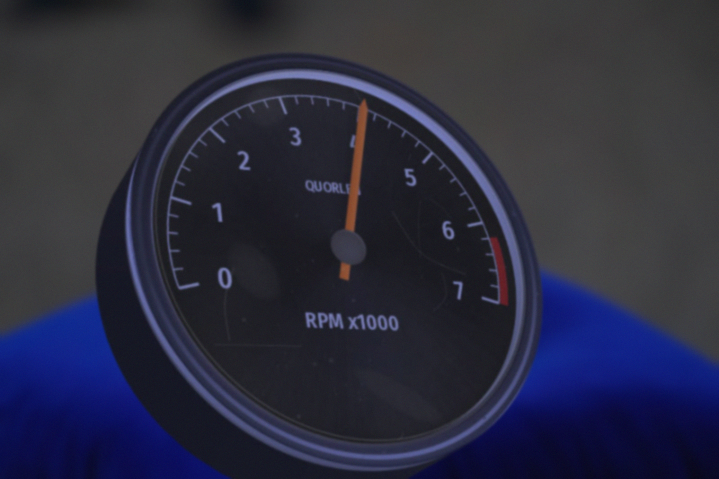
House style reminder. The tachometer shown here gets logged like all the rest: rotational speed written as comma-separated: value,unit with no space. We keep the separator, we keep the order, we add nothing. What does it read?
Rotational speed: 4000,rpm
